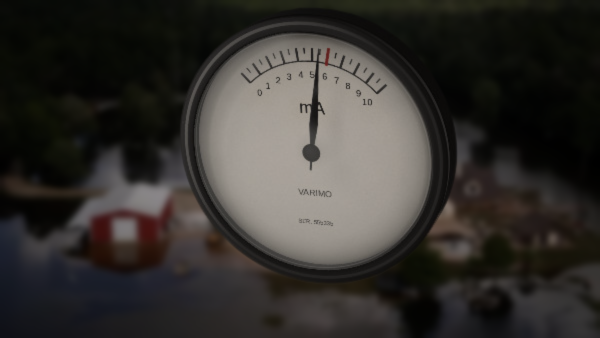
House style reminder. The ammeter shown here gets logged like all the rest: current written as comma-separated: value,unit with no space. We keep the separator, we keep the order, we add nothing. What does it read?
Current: 5.5,mA
